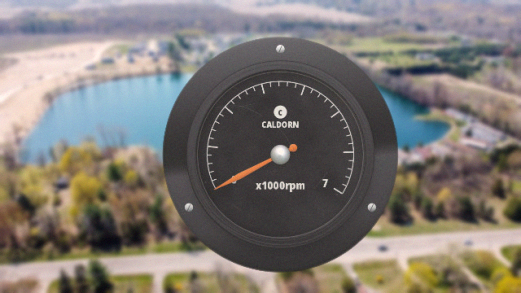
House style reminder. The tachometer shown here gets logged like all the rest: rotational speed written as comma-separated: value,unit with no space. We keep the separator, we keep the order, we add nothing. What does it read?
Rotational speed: 0,rpm
